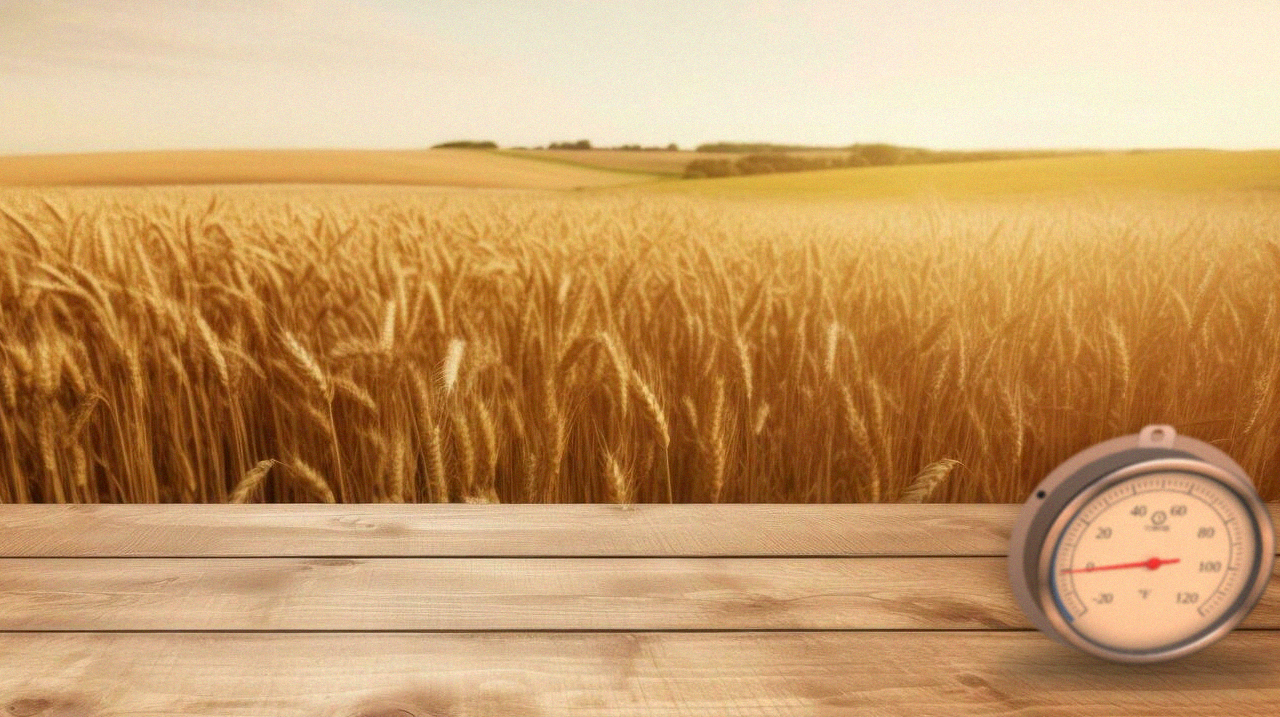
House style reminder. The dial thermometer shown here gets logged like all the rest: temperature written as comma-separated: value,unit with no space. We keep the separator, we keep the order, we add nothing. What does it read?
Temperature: 0,°F
